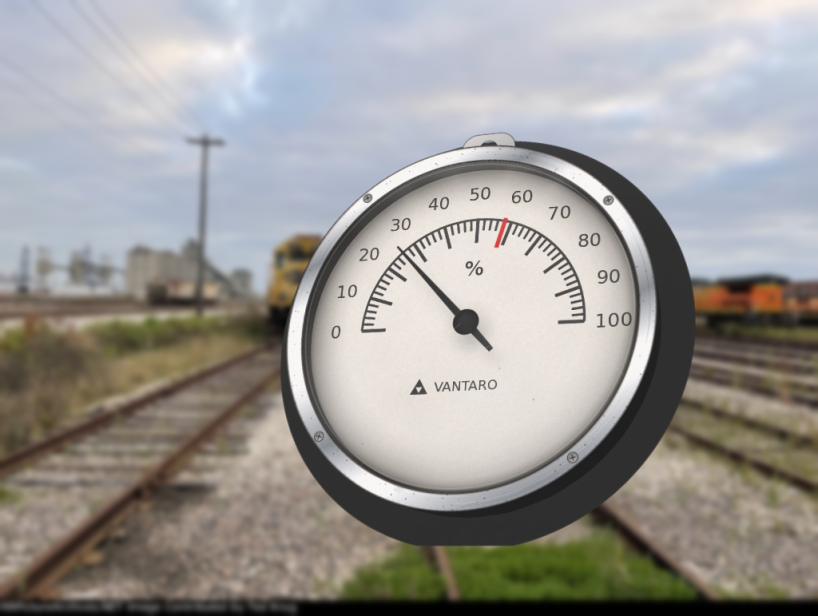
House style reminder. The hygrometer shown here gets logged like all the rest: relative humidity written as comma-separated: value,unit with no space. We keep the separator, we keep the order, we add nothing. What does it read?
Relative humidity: 26,%
